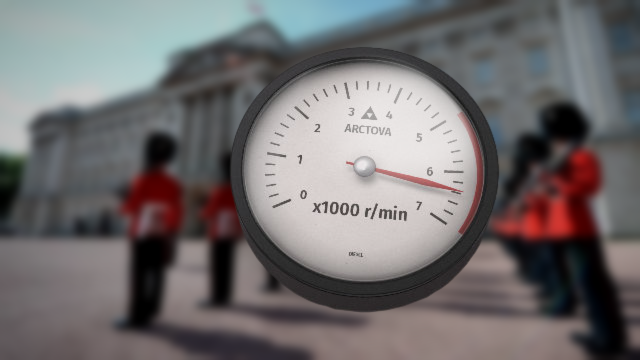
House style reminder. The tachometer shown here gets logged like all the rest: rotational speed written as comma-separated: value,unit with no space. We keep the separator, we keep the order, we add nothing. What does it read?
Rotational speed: 6400,rpm
